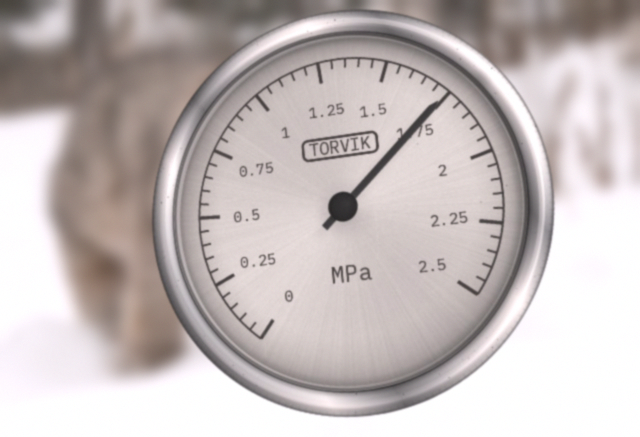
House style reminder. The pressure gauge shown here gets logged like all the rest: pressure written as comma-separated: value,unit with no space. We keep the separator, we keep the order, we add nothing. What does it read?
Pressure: 1.75,MPa
